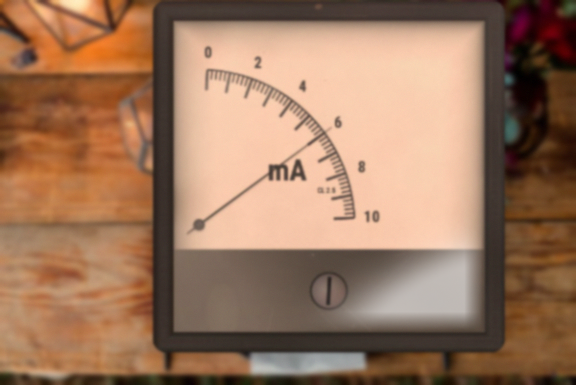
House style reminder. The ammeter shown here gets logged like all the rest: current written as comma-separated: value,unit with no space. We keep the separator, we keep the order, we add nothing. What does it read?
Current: 6,mA
